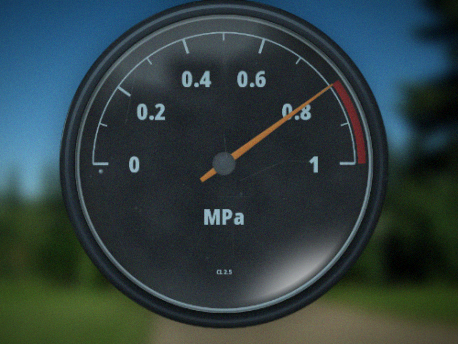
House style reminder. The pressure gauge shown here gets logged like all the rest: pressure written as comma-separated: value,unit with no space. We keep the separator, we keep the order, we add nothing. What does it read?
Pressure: 0.8,MPa
